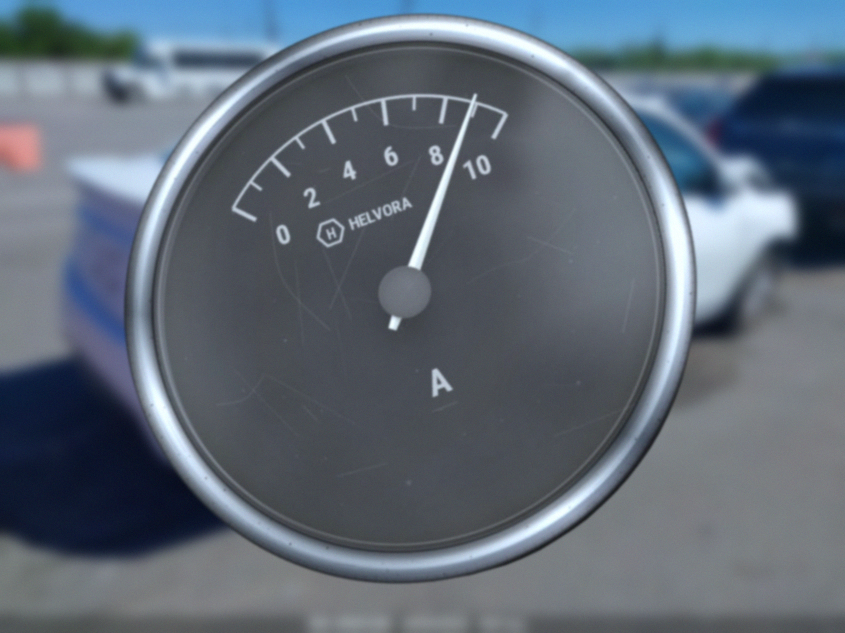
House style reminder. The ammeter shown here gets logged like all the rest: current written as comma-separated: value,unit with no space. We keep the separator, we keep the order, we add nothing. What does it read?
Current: 9,A
